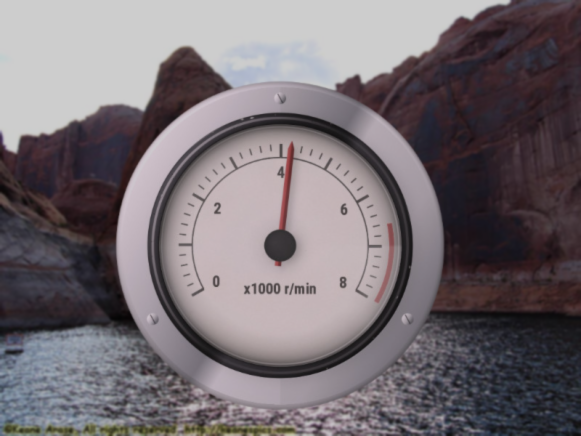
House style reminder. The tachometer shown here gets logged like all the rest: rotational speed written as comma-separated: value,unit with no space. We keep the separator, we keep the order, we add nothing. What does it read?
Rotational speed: 4200,rpm
